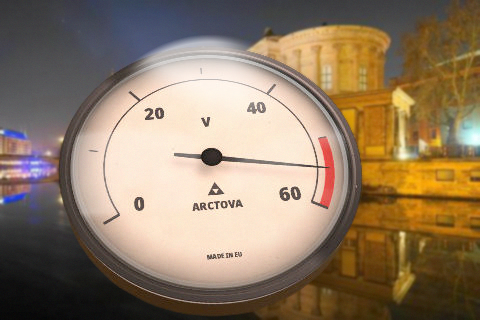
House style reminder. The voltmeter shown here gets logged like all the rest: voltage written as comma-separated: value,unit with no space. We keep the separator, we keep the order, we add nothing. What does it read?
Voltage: 55,V
